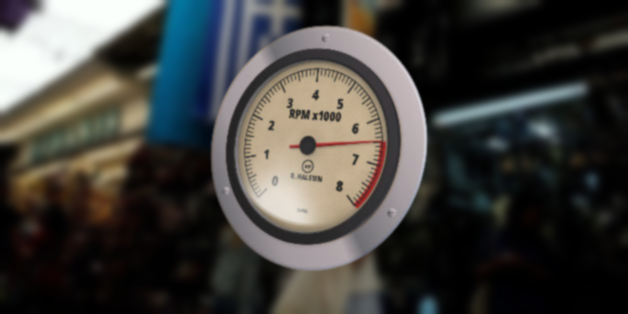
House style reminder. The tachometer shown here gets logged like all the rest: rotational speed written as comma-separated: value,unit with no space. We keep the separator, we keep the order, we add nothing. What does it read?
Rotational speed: 6500,rpm
